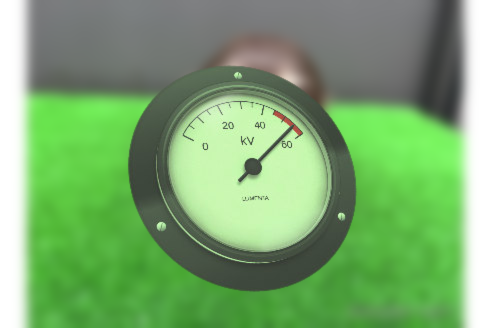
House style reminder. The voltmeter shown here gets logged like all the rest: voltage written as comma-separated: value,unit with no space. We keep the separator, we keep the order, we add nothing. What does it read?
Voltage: 55,kV
